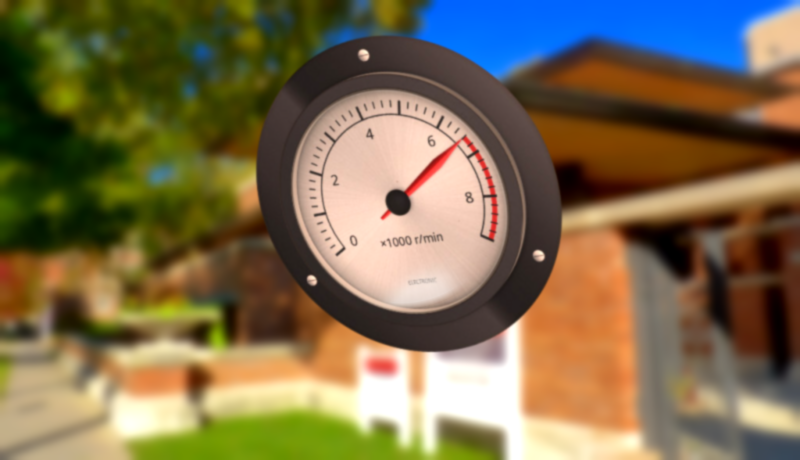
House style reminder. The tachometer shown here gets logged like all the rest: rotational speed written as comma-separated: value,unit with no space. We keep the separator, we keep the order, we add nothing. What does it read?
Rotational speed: 6600,rpm
